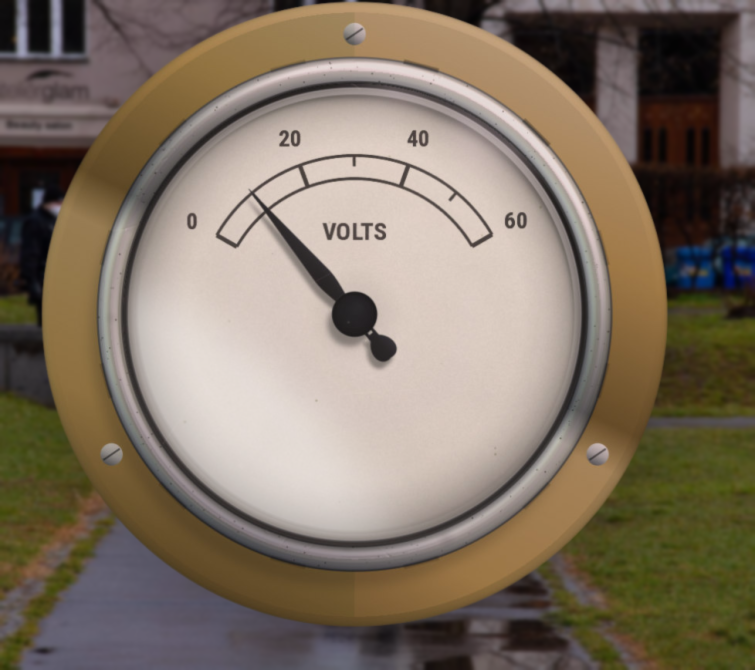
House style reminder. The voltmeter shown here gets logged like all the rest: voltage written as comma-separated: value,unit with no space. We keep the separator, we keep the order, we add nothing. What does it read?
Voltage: 10,V
